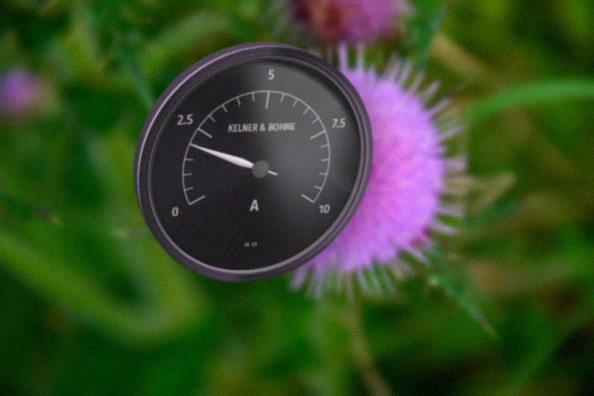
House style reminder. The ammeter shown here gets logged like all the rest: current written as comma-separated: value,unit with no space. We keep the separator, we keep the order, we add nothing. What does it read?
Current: 2,A
